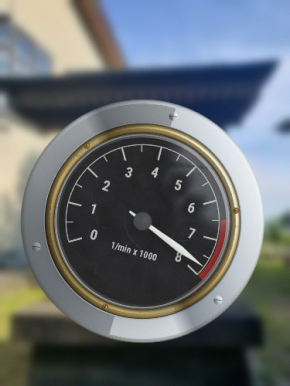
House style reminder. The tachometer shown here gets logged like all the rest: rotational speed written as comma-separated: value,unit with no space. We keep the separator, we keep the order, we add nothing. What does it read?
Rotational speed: 7750,rpm
